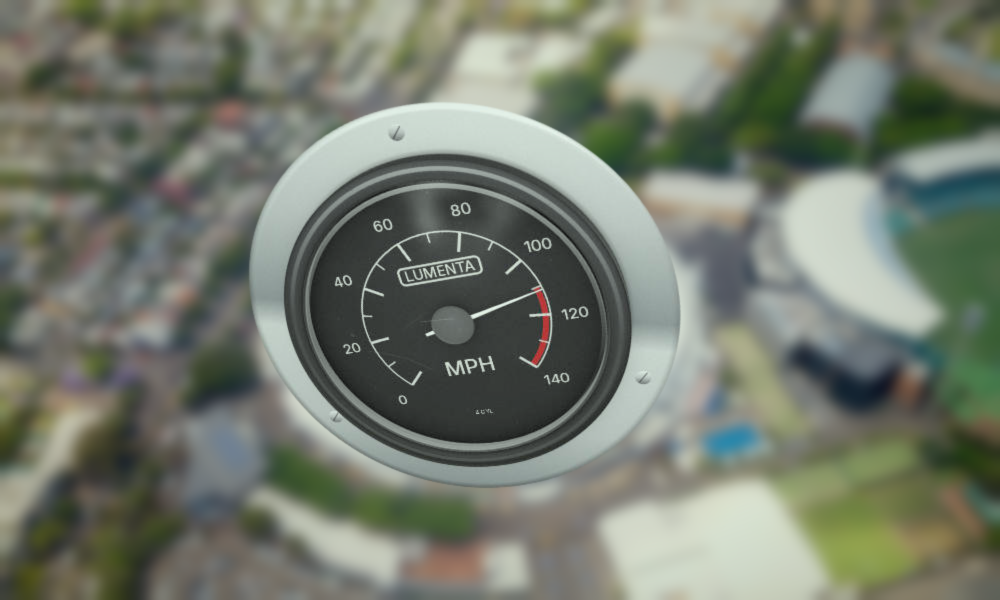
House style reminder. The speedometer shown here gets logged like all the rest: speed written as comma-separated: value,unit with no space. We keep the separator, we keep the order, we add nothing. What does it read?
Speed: 110,mph
